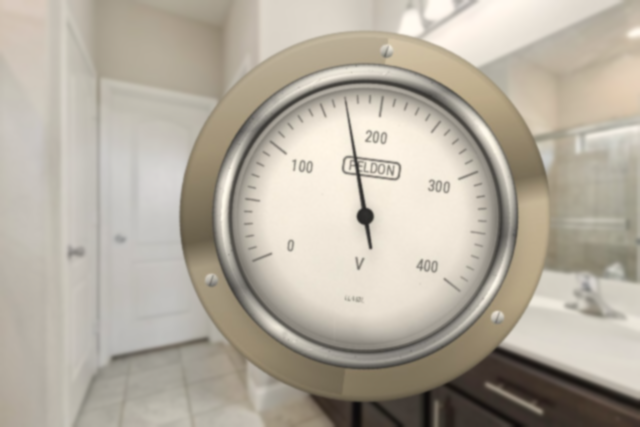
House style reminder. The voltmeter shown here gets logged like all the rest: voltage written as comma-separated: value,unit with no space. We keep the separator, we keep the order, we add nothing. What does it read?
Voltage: 170,V
